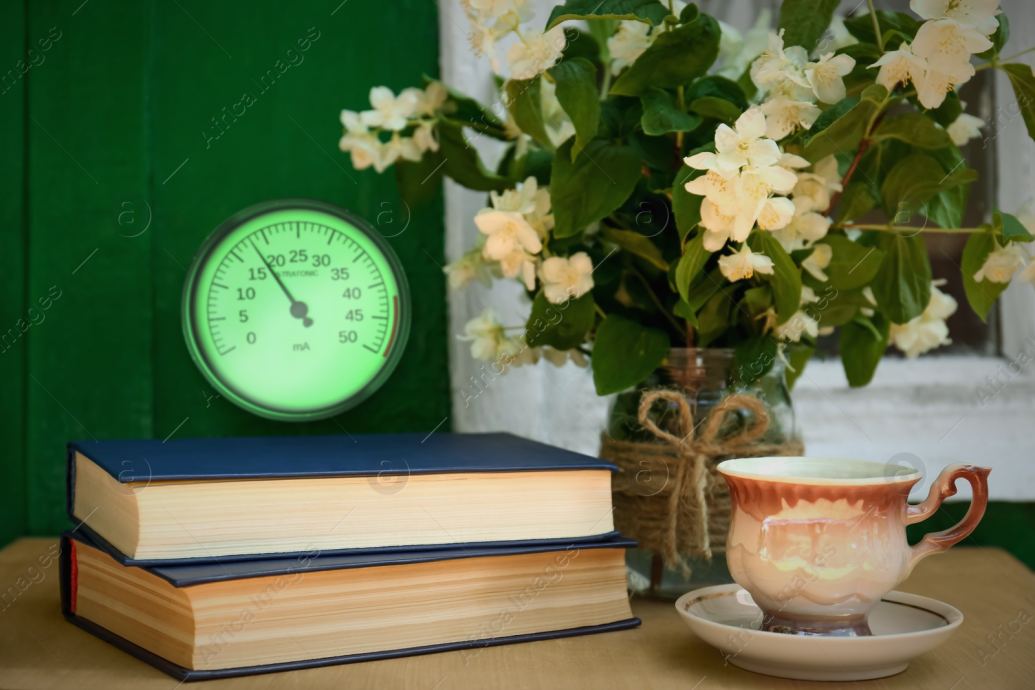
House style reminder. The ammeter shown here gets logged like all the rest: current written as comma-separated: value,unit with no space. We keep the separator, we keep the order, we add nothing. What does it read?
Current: 18,mA
